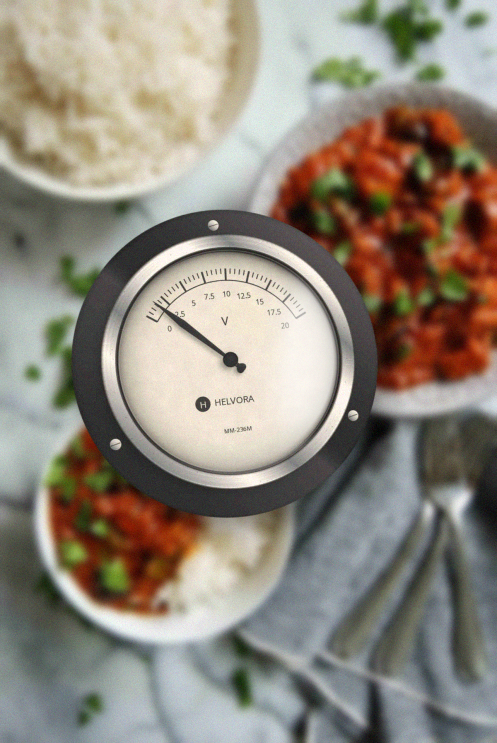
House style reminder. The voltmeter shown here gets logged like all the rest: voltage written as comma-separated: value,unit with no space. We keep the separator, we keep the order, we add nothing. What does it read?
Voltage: 1.5,V
